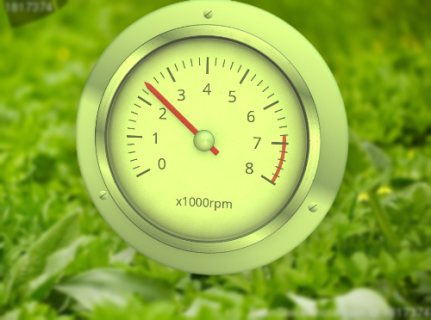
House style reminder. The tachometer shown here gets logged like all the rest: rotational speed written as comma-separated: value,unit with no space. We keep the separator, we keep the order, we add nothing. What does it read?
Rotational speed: 2400,rpm
